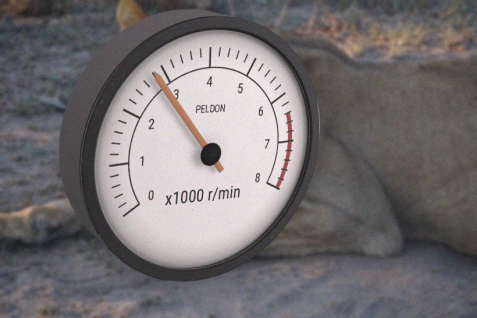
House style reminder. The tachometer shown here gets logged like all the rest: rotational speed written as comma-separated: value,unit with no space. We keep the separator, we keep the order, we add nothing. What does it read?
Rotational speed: 2800,rpm
